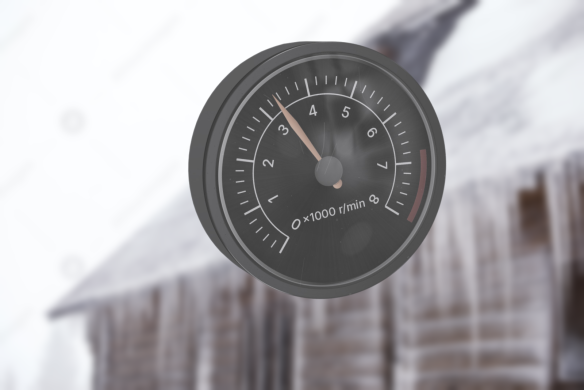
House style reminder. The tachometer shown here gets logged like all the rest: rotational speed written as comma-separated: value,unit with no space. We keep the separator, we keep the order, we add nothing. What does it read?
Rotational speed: 3300,rpm
